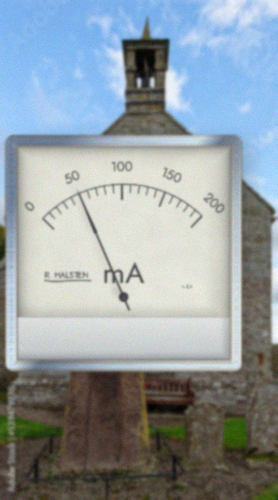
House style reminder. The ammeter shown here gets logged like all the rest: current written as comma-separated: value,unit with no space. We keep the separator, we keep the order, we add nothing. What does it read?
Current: 50,mA
